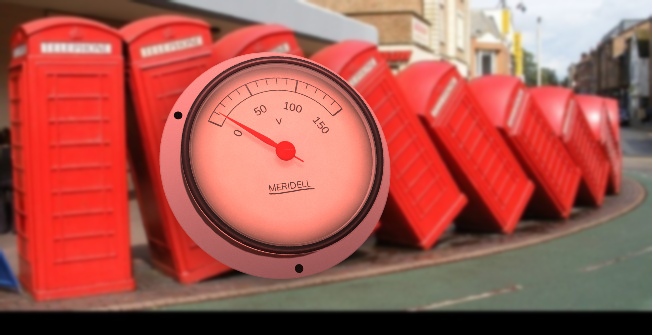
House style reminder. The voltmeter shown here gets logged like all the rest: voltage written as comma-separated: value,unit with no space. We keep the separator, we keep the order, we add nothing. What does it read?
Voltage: 10,V
